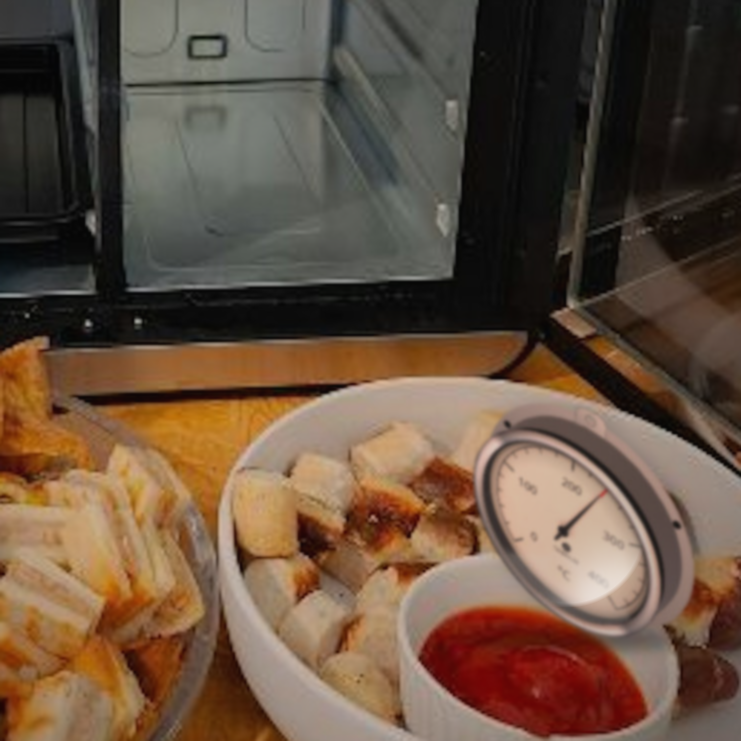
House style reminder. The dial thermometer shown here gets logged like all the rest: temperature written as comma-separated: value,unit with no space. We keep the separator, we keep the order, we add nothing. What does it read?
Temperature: 240,°C
